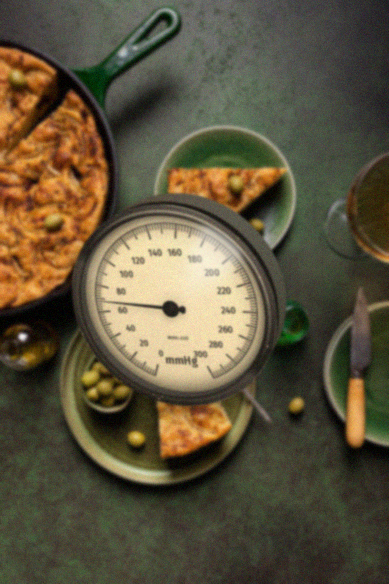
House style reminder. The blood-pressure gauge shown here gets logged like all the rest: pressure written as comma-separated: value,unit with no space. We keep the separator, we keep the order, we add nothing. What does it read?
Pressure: 70,mmHg
